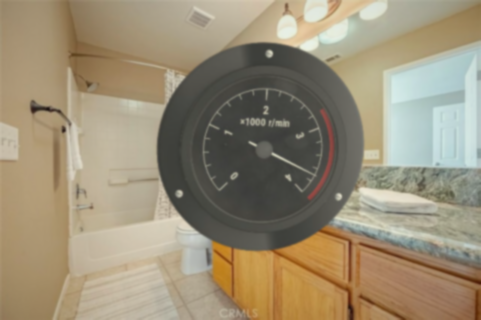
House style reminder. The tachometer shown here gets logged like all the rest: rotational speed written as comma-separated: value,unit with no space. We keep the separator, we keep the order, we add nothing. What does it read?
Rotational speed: 3700,rpm
